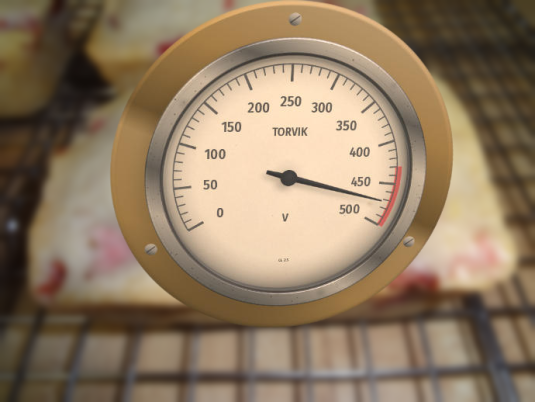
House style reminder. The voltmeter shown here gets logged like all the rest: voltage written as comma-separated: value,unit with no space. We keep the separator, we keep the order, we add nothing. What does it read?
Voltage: 470,V
